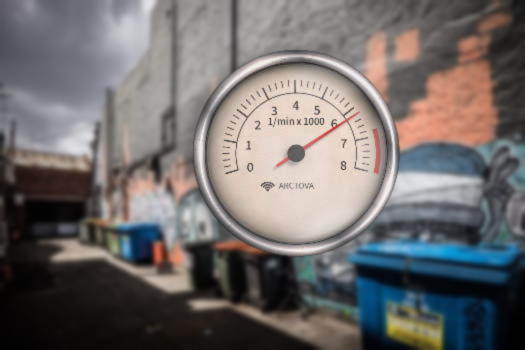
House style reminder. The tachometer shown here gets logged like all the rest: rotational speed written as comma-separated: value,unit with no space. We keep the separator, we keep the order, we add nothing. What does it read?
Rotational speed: 6200,rpm
